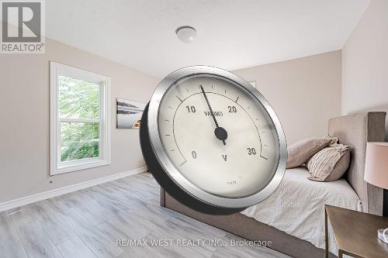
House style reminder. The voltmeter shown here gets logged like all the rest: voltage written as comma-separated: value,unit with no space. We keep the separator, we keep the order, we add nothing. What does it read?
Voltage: 14,V
